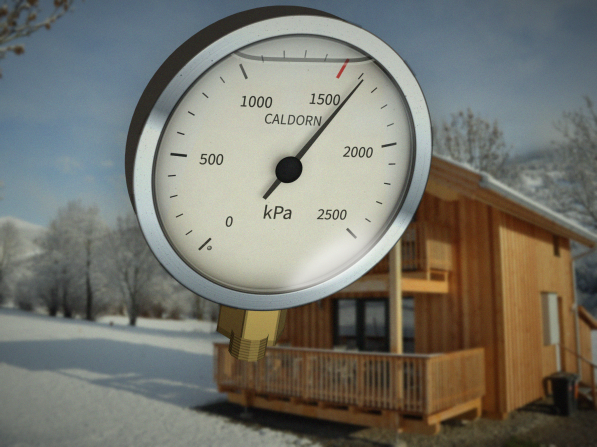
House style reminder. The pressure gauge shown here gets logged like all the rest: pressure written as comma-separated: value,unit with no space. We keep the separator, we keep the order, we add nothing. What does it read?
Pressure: 1600,kPa
